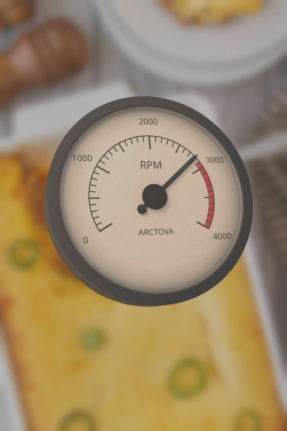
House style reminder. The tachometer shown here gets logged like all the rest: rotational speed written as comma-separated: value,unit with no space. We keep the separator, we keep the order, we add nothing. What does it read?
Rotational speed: 2800,rpm
